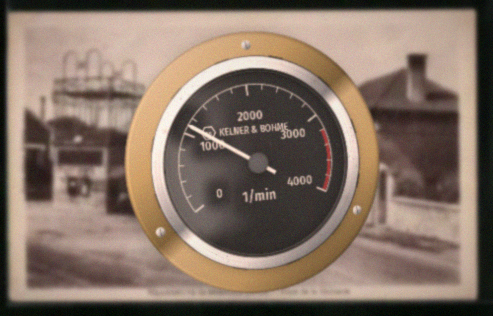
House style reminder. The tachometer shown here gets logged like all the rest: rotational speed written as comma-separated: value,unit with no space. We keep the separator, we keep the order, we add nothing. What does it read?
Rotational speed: 1100,rpm
